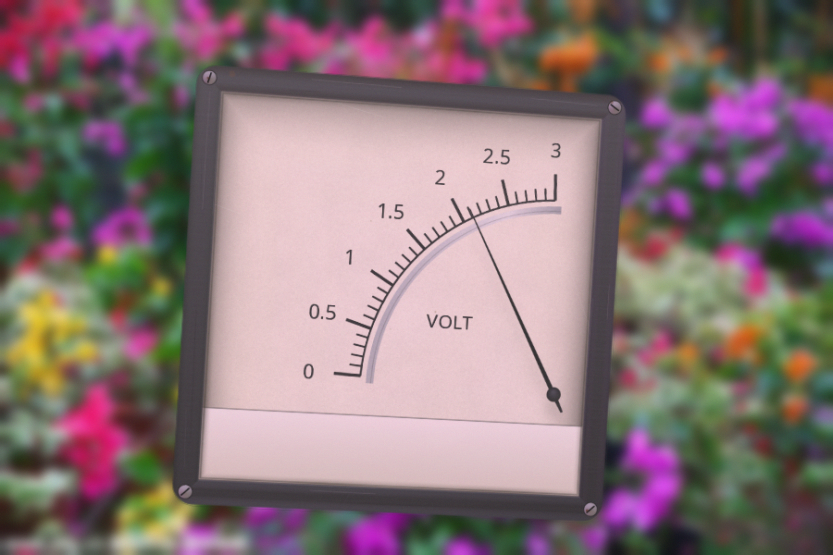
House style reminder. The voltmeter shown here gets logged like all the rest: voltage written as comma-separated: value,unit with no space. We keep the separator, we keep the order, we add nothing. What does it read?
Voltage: 2.1,V
